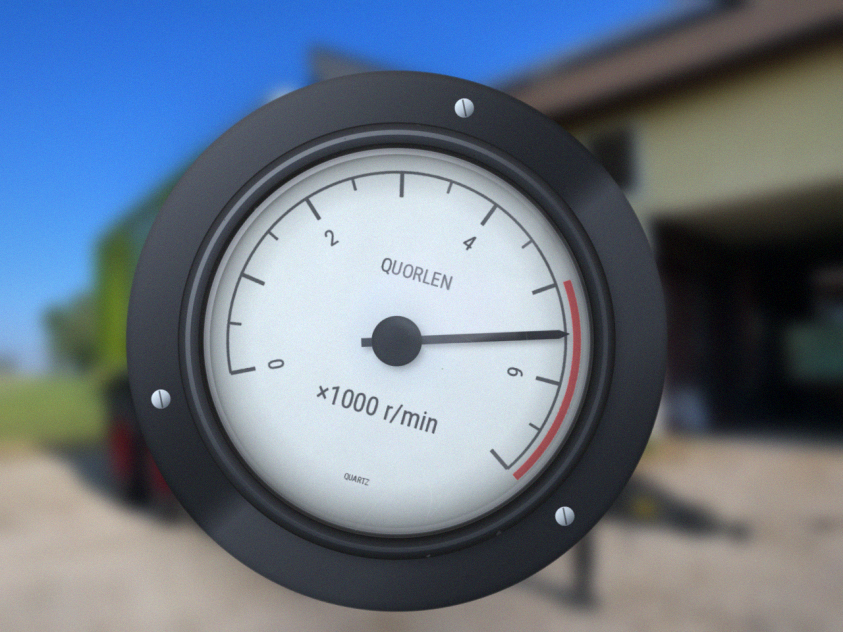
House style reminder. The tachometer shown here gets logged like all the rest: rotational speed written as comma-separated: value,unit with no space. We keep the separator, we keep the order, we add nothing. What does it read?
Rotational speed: 5500,rpm
